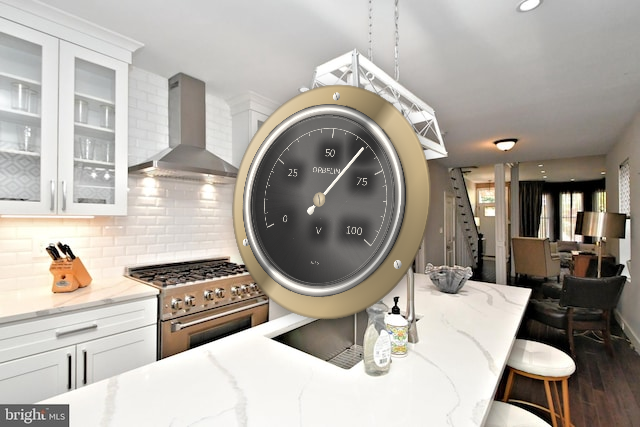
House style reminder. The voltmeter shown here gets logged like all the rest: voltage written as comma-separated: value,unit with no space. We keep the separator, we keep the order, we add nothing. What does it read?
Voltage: 65,V
